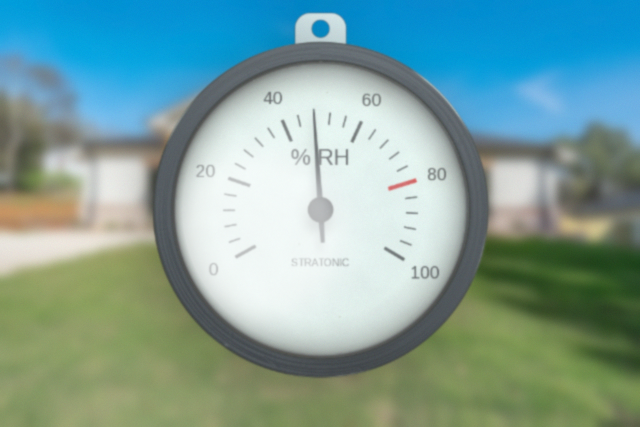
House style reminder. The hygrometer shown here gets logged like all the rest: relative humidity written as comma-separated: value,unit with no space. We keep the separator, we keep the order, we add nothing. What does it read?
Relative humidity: 48,%
